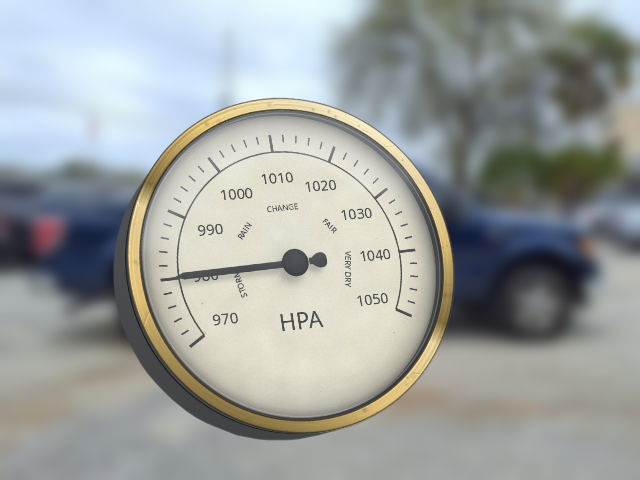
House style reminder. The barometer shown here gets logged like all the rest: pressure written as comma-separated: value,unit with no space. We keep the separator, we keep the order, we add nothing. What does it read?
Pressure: 980,hPa
